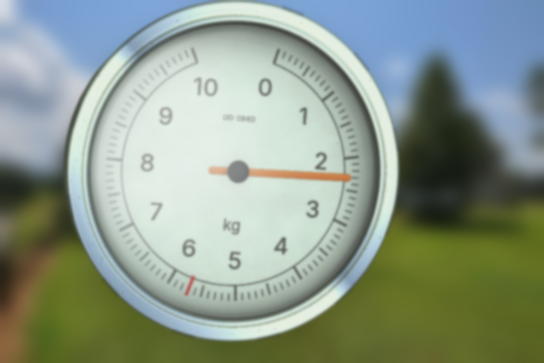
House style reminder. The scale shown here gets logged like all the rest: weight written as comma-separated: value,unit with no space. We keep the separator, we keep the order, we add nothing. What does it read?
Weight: 2.3,kg
